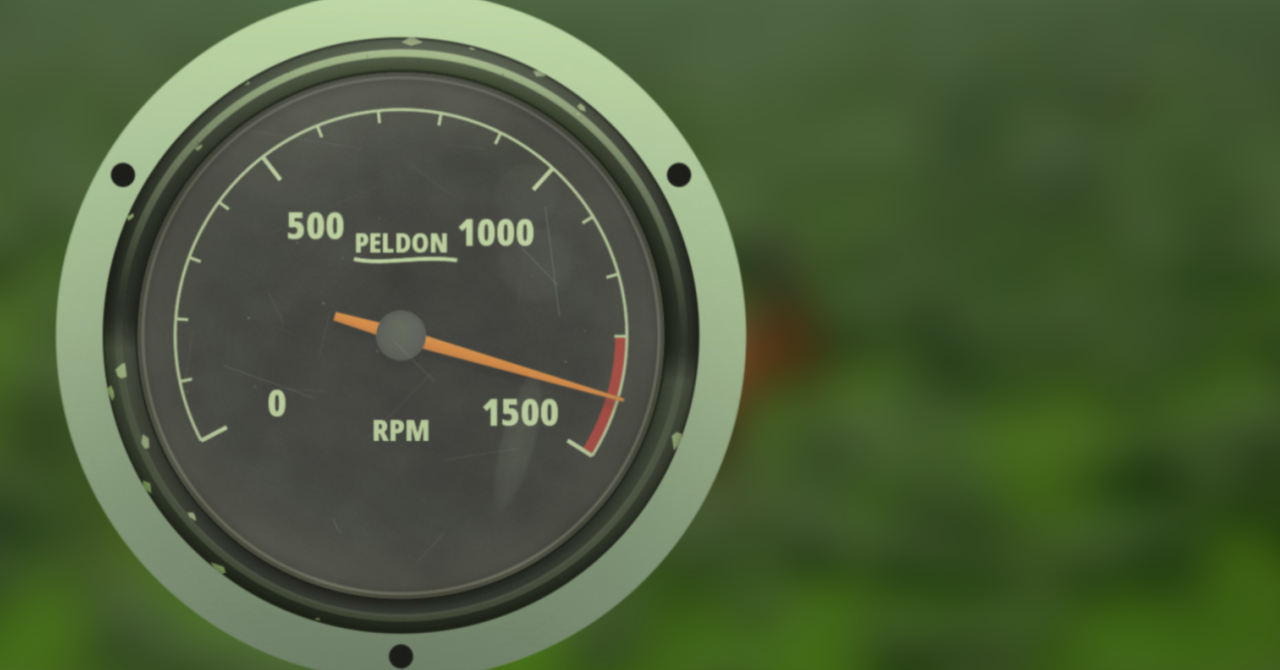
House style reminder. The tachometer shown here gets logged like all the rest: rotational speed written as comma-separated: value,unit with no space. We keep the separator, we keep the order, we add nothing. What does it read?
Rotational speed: 1400,rpm
